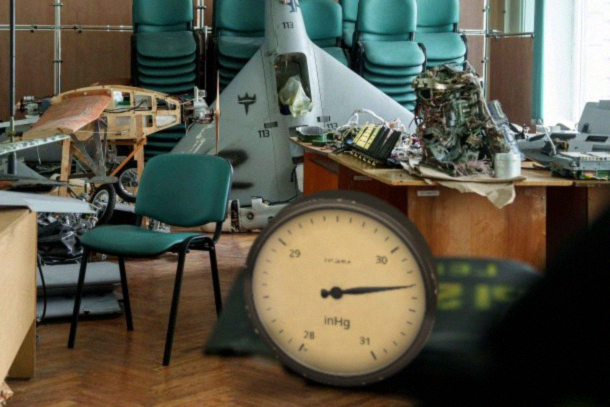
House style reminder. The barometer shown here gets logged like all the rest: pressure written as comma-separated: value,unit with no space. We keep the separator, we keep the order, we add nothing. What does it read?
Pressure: 30.3,inHg
